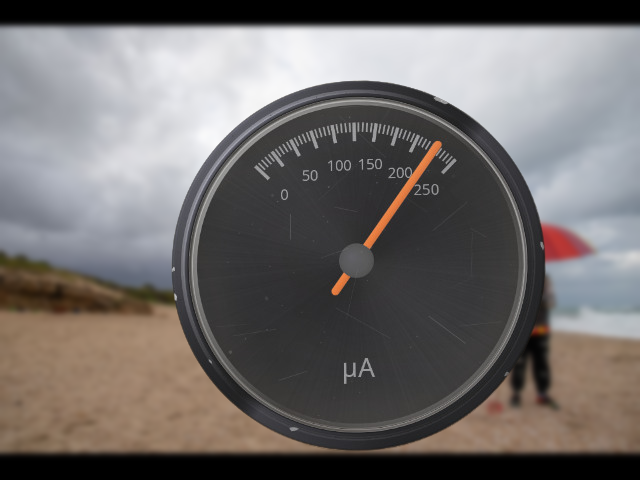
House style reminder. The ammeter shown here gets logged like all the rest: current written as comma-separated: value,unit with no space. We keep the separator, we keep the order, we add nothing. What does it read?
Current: 225,µA
